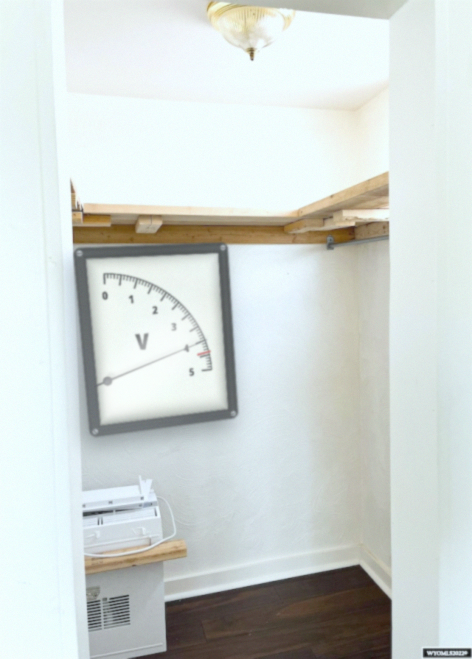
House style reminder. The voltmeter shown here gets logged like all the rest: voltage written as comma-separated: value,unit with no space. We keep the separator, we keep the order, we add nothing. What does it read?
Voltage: 4,V
